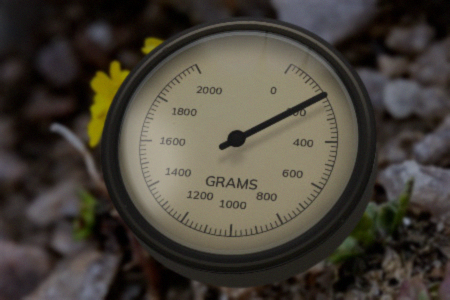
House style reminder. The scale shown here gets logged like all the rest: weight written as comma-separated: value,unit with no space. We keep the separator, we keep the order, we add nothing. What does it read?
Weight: 200,g
